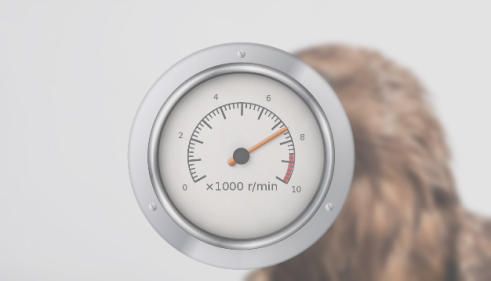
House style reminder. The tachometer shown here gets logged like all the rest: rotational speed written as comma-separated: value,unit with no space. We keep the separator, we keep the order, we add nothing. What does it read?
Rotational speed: 7400,rpm
